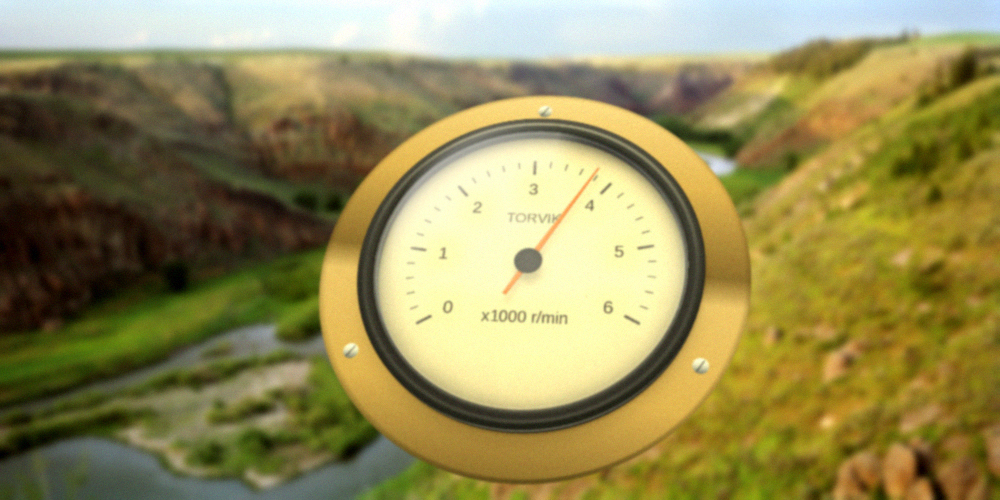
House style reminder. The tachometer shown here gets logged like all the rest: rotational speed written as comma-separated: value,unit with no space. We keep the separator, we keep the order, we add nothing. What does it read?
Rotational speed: 3800,rpm
